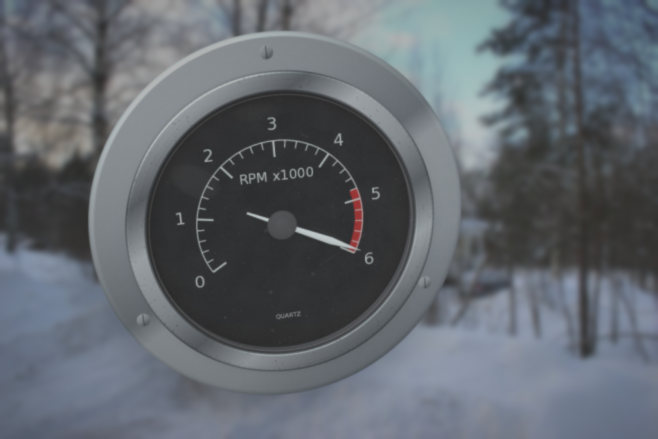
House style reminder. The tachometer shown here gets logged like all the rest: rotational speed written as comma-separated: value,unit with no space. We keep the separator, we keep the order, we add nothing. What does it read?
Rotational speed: 5900,rpm
